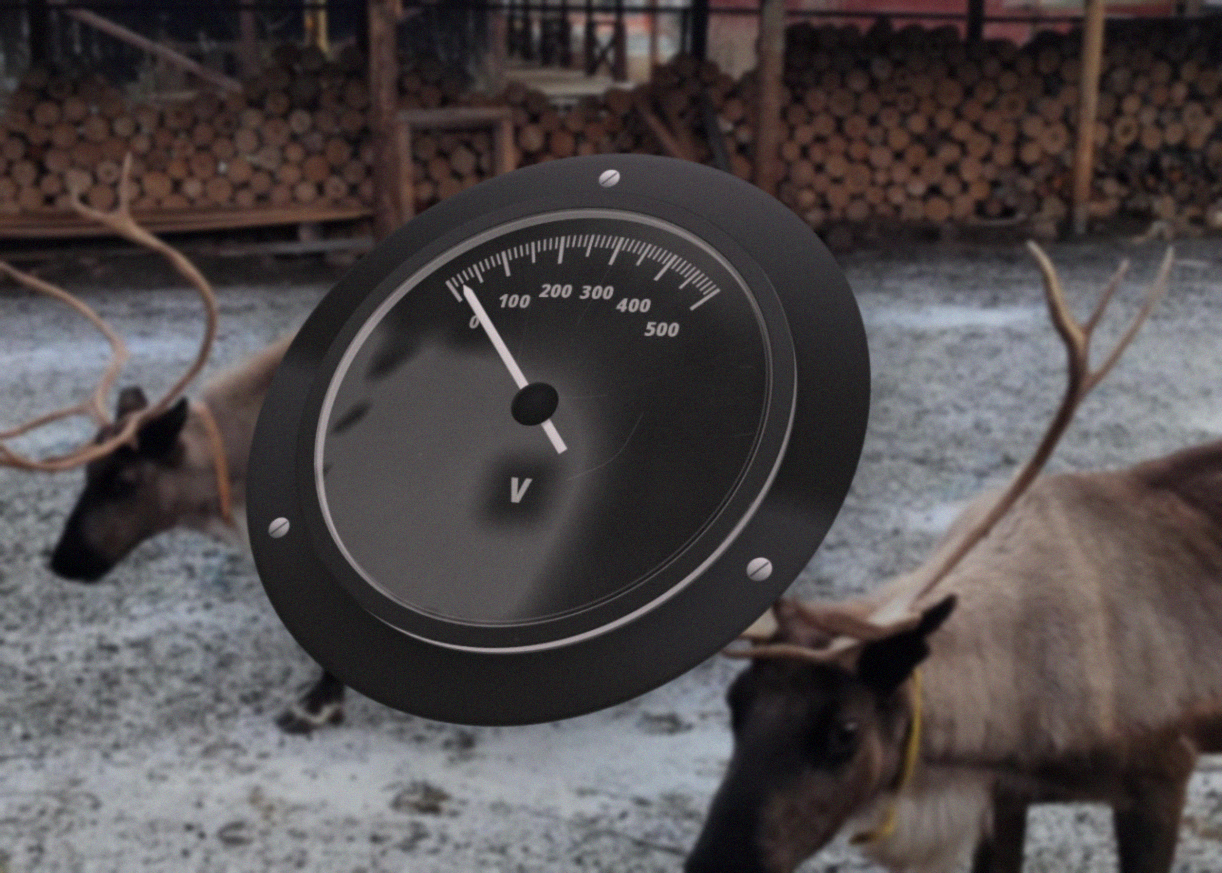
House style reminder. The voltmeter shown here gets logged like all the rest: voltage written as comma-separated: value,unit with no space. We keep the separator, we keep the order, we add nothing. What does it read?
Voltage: 20,V
